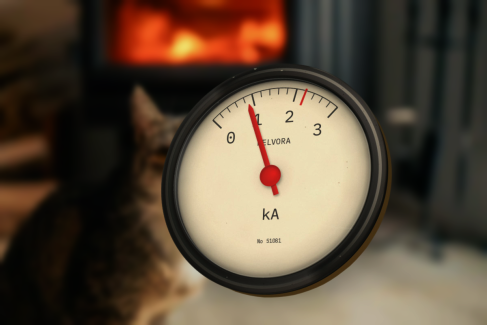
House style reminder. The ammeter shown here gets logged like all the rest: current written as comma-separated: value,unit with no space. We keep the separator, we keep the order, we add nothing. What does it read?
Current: 0.9,kA
